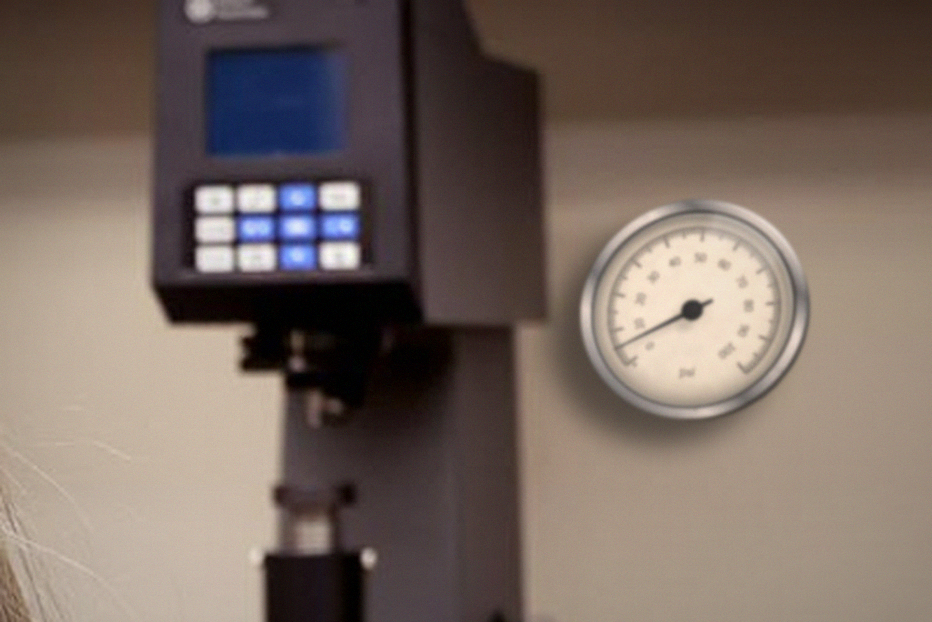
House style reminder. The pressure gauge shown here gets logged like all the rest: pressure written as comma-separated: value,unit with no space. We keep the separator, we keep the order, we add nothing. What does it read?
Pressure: 5,psi
